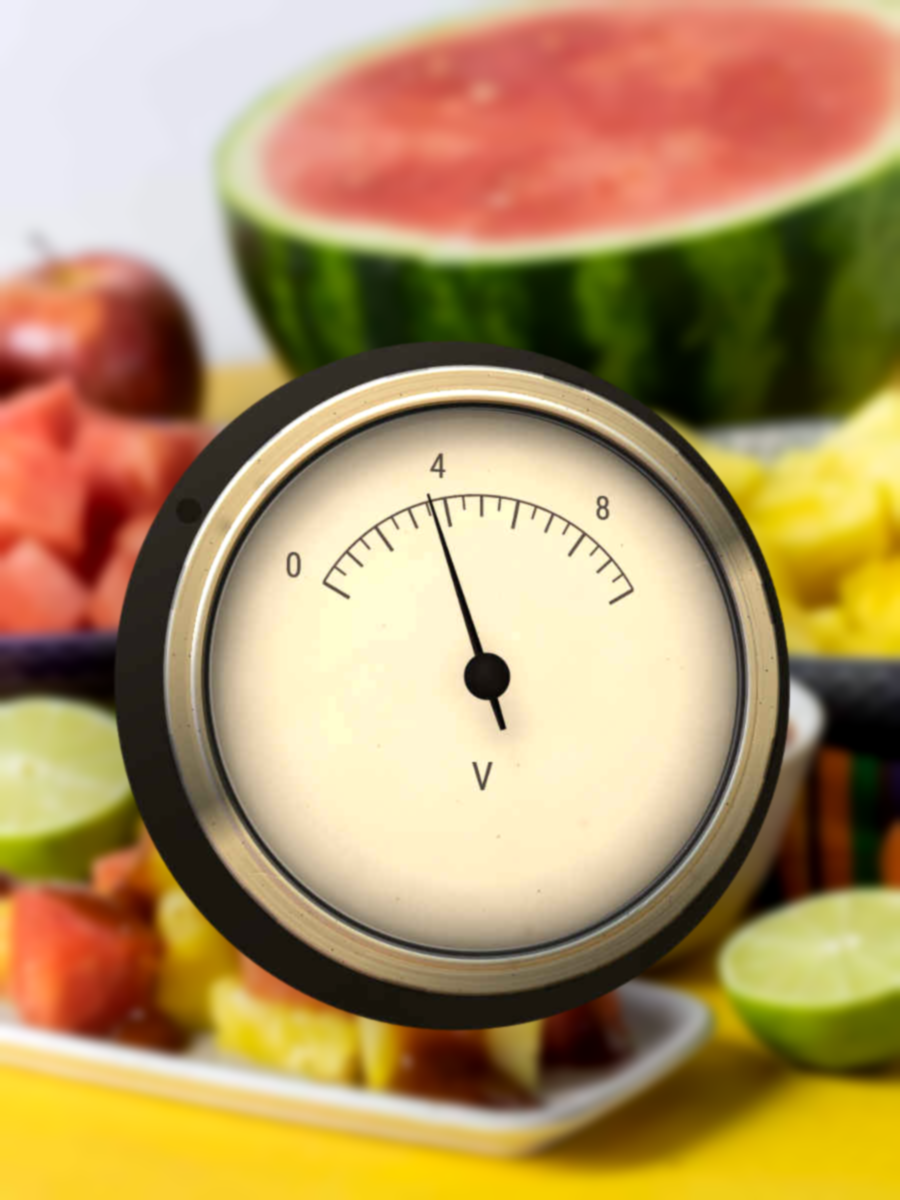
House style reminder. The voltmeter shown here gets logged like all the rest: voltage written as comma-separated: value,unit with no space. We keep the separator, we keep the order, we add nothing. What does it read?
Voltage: 3.5,V
